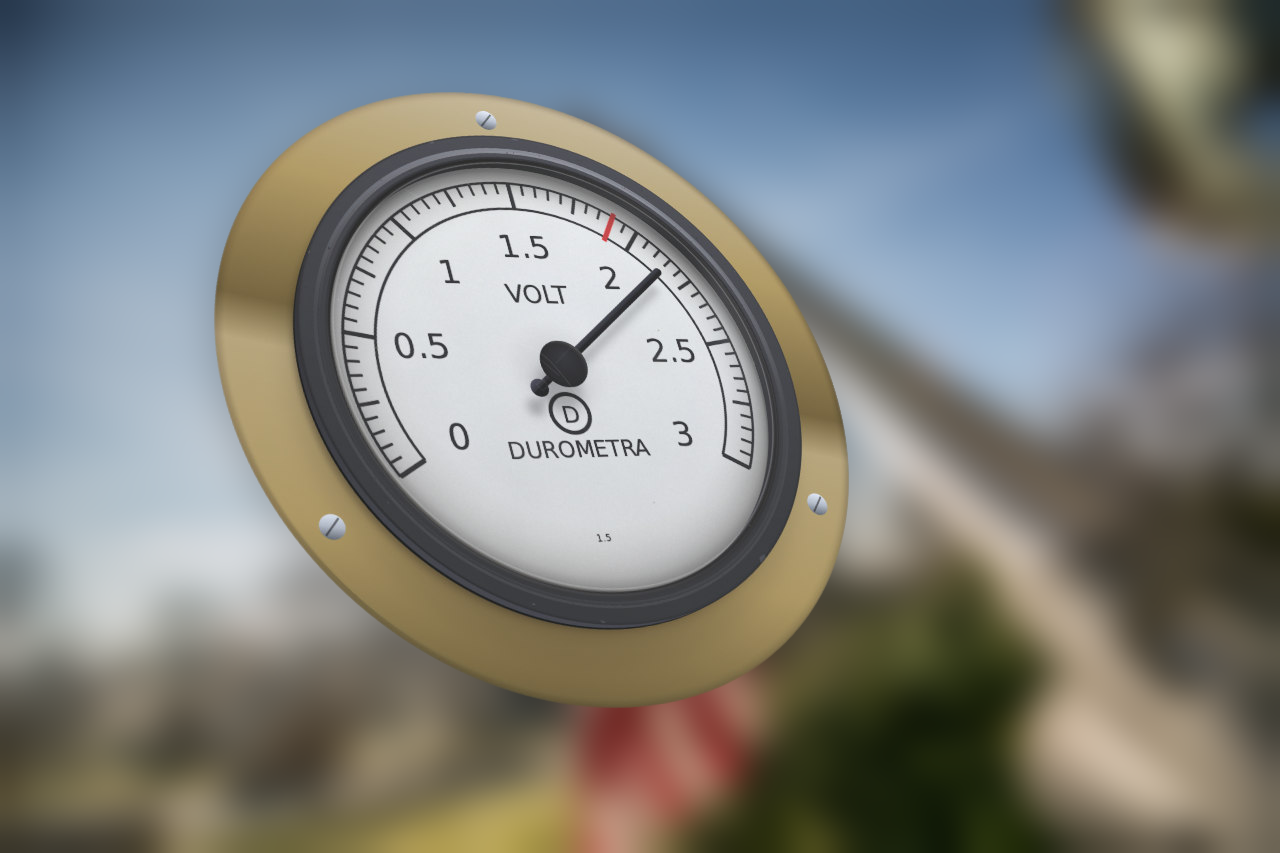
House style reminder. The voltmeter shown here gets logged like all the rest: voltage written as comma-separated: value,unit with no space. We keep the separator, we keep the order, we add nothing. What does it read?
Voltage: 2.15,V
